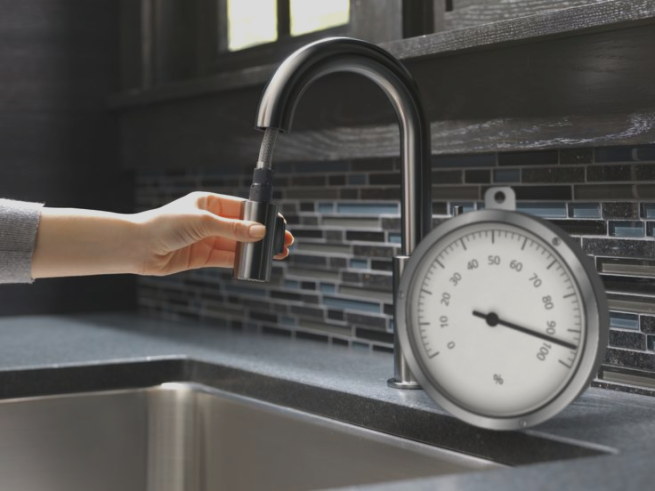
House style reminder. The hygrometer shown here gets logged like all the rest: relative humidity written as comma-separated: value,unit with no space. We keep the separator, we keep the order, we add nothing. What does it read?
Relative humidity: 94,%
